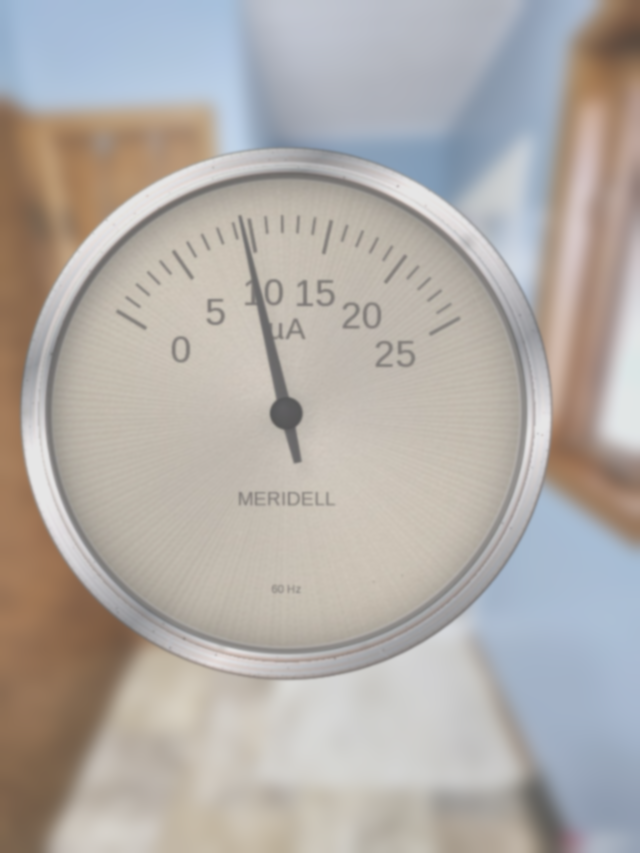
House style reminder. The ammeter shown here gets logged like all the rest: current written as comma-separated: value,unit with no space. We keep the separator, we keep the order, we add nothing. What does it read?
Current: 9.5,µA
